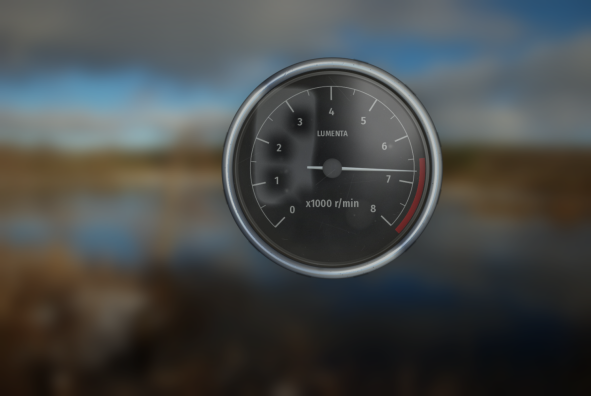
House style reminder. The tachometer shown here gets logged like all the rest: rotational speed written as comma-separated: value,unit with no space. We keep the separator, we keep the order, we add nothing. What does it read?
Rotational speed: 6750,rpm
